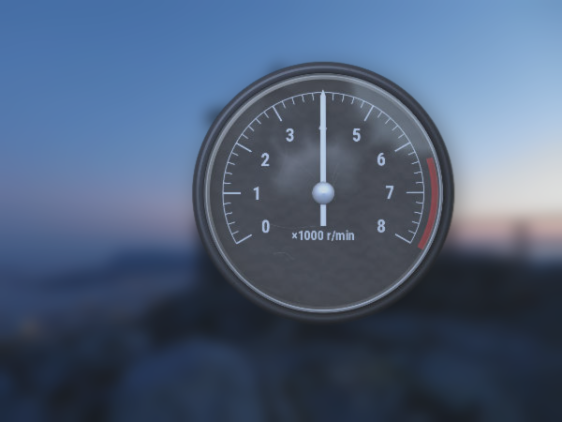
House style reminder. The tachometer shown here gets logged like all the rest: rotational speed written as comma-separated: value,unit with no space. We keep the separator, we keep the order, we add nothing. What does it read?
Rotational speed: 4000,rpm
